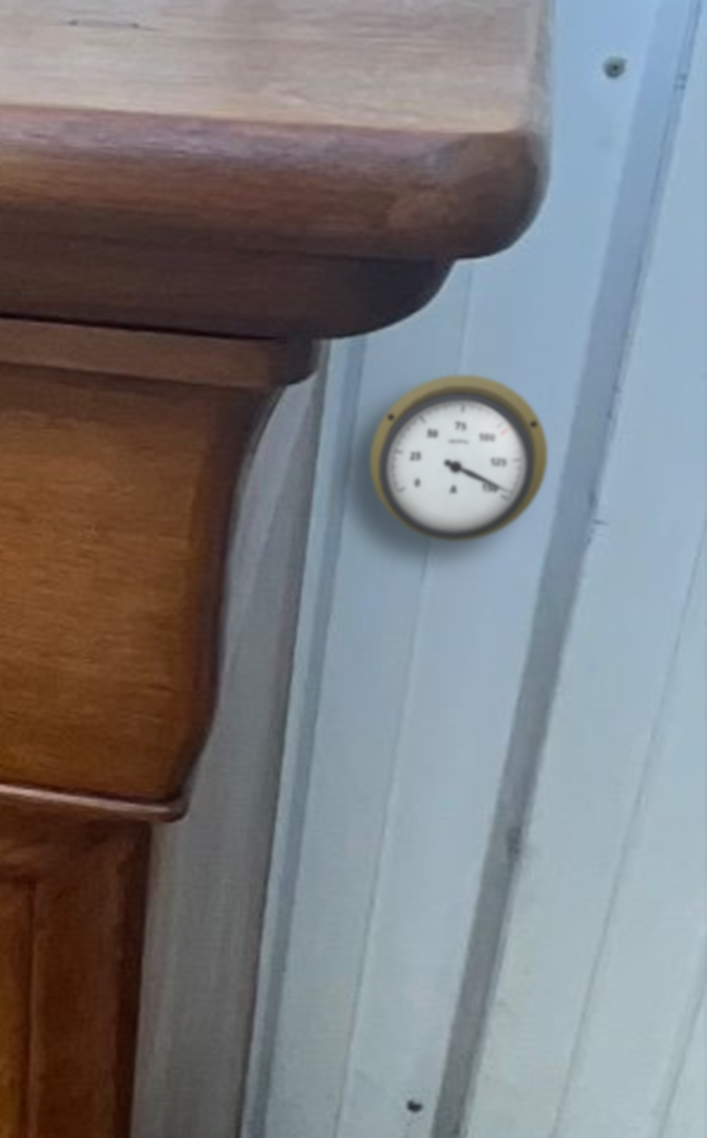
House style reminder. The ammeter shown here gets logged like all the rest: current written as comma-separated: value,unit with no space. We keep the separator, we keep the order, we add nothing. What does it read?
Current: 145,A
